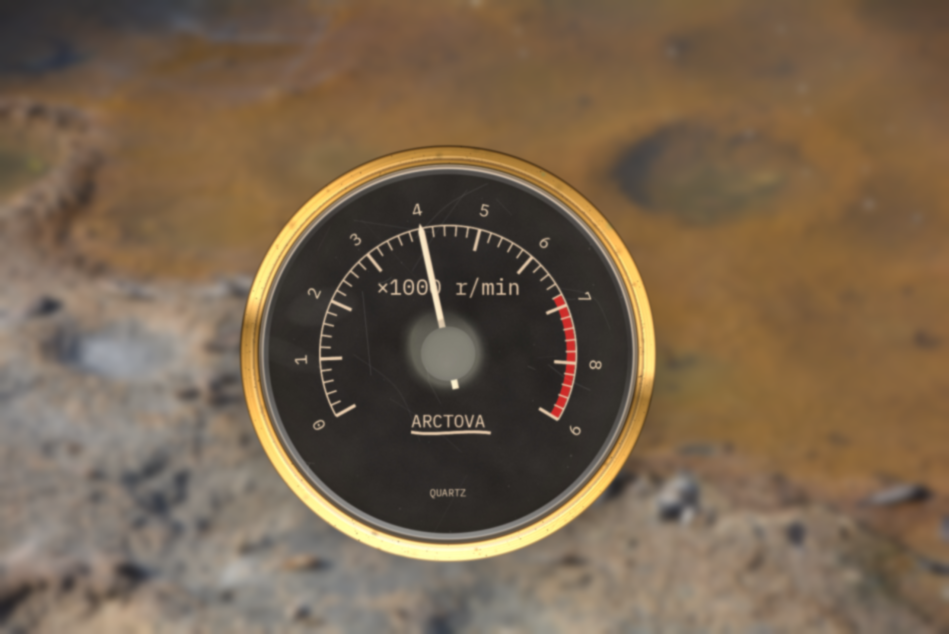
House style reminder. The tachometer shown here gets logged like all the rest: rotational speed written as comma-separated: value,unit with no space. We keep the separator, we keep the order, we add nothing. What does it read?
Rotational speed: 4000,rpm
